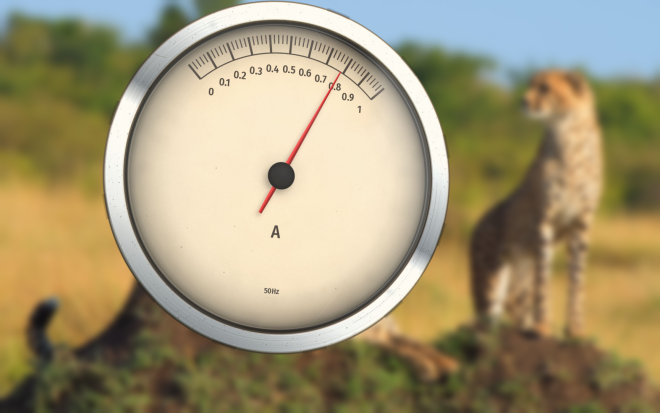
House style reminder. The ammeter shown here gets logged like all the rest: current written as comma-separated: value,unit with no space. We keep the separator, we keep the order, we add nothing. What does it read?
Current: 0.78,A
